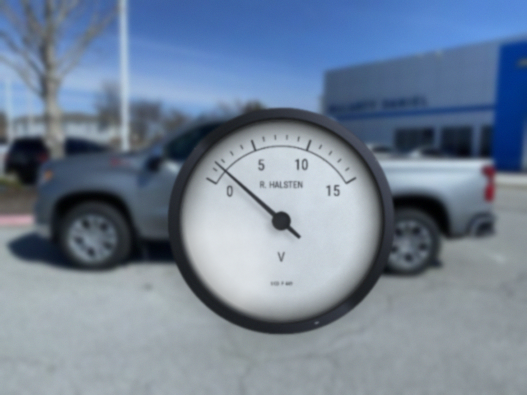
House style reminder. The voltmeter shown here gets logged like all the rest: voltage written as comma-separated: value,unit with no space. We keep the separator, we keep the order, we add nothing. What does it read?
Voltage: 1.5,V
